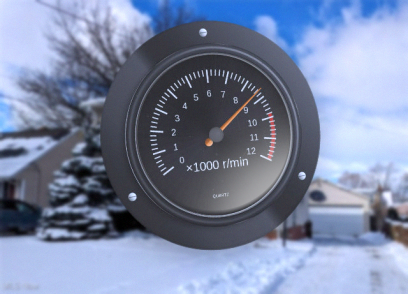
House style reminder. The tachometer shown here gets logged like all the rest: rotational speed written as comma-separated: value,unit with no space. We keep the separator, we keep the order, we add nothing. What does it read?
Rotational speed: 8600,rpm
